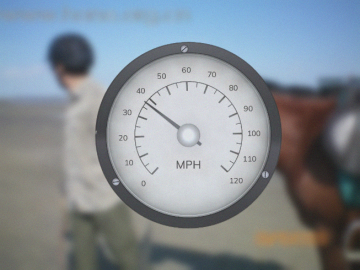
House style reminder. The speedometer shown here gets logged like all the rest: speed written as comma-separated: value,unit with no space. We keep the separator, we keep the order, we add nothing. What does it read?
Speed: 37.5,mph
